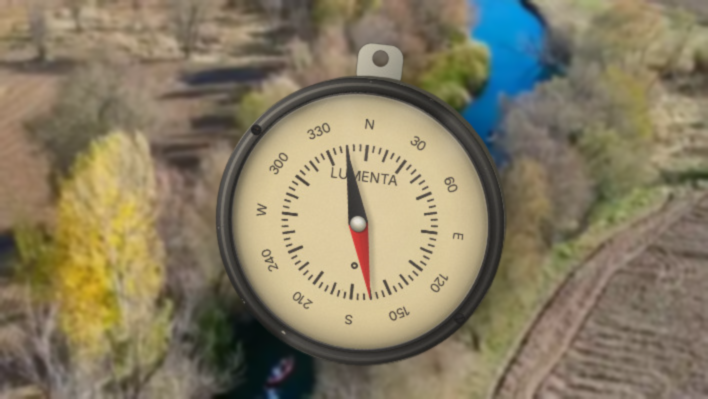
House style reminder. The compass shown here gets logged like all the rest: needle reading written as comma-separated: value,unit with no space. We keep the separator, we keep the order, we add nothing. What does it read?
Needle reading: 165,°
